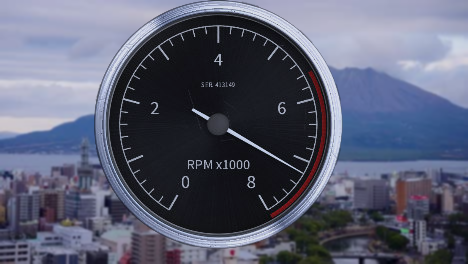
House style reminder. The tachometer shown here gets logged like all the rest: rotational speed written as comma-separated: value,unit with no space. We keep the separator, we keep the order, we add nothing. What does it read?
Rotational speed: 7200,rpm
